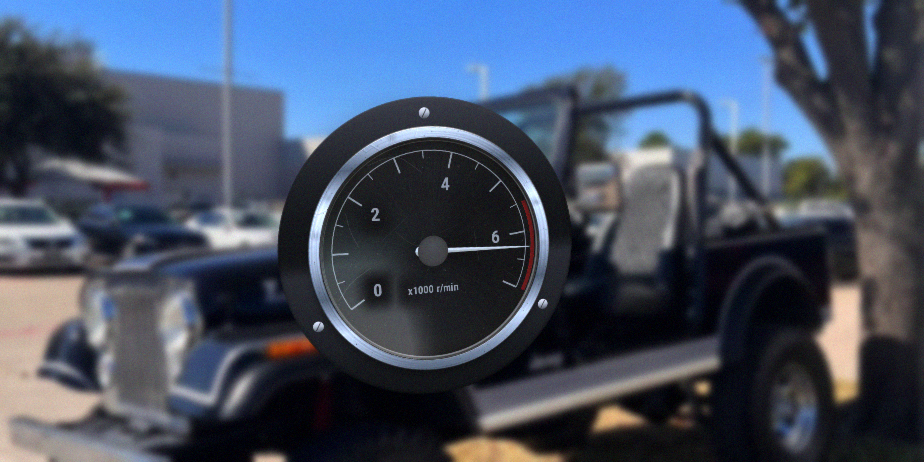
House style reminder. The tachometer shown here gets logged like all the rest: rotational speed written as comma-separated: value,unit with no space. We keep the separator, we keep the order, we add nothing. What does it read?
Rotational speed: 6250,rpm
